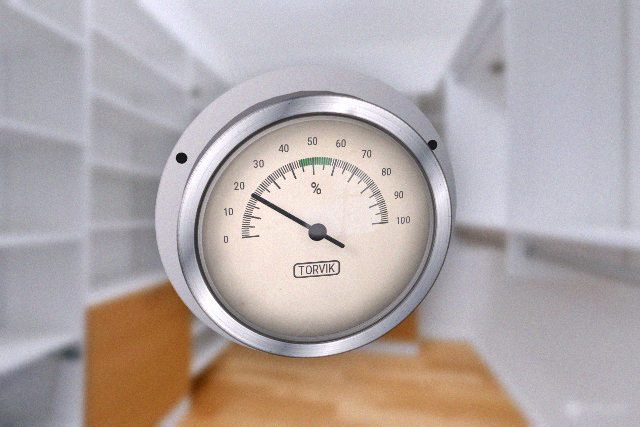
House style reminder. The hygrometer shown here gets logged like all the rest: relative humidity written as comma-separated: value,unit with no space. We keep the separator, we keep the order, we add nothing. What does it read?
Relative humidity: 20,%
